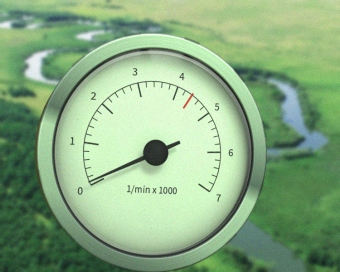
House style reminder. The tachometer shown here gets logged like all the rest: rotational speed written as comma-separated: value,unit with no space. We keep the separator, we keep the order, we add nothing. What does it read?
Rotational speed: 100,rpm
